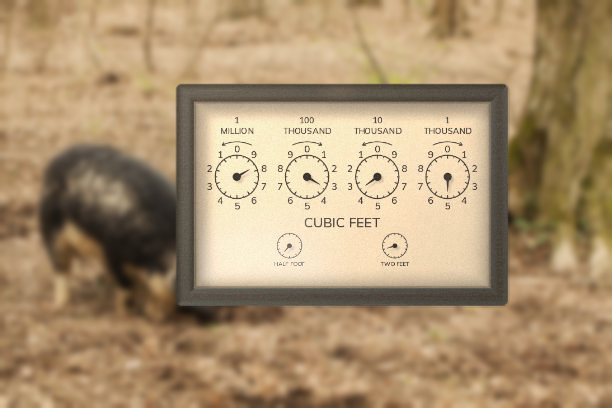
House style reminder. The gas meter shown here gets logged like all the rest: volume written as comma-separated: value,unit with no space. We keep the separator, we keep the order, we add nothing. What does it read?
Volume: 833500,ft³
